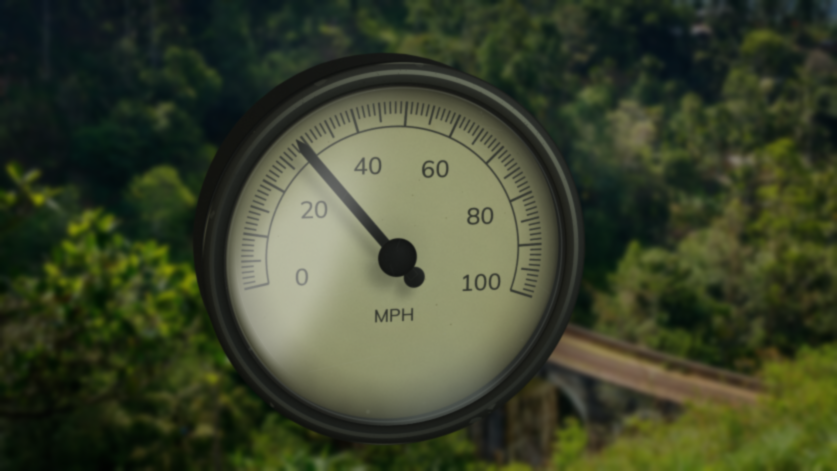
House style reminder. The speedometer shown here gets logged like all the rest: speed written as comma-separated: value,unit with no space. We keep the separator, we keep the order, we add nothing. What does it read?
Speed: 29,mph
